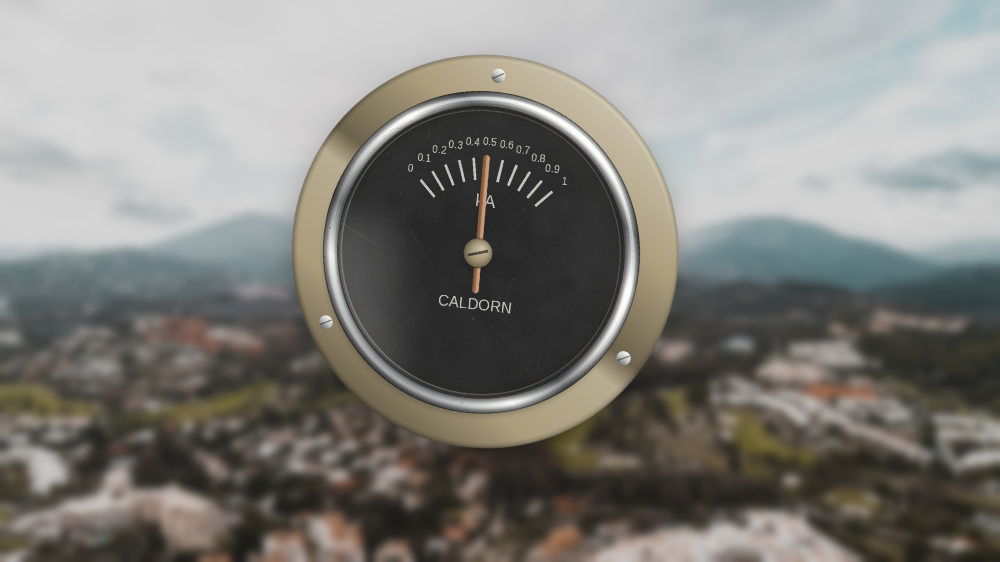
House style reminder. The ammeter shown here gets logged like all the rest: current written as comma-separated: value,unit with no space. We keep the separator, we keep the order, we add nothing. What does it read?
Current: 0.5,kA
